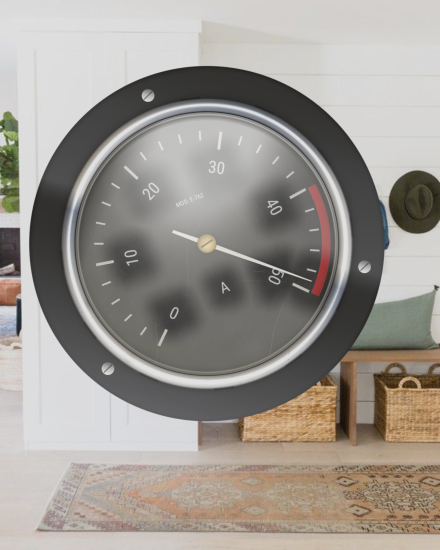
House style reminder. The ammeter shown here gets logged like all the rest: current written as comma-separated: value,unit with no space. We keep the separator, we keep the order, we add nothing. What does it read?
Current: 49,A
